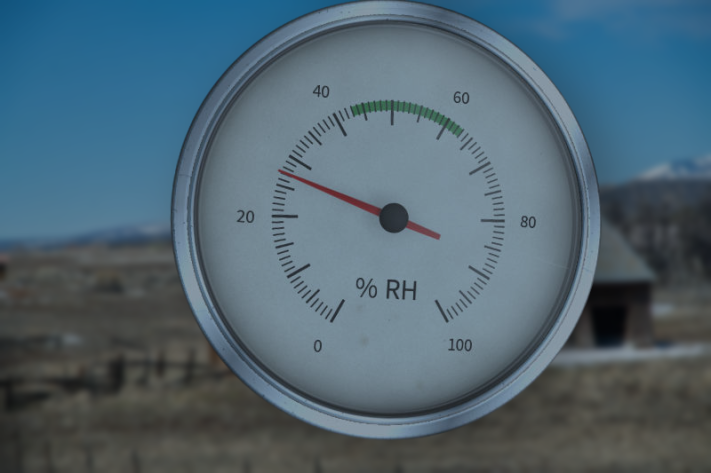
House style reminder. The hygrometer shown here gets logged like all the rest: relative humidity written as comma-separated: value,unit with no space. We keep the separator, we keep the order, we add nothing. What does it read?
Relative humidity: 27,%
